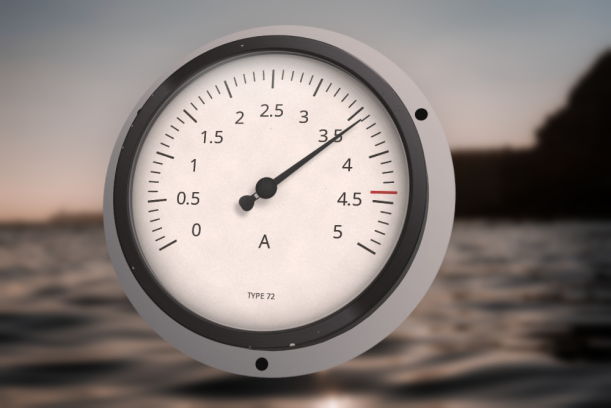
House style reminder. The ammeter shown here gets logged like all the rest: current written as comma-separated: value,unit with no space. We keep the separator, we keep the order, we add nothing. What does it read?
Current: 3.6,A
